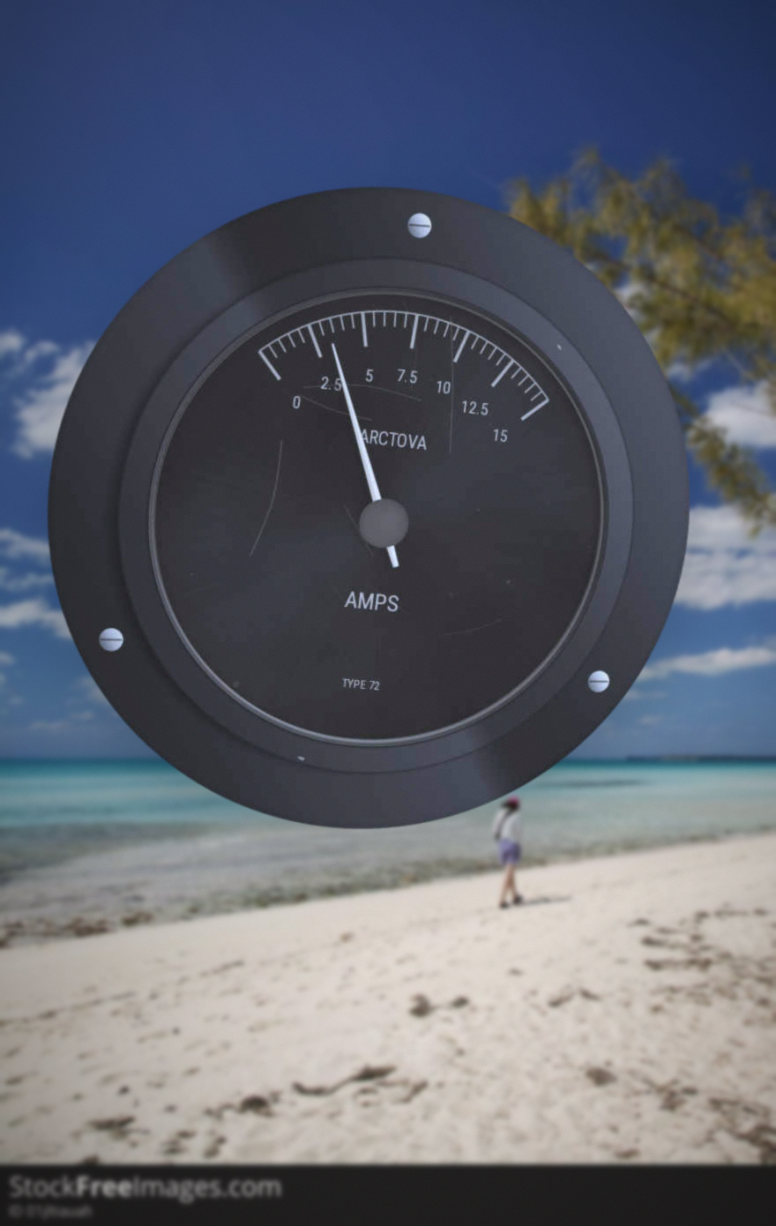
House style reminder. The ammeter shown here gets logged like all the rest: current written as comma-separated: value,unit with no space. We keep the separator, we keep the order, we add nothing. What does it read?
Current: 3.25,A
